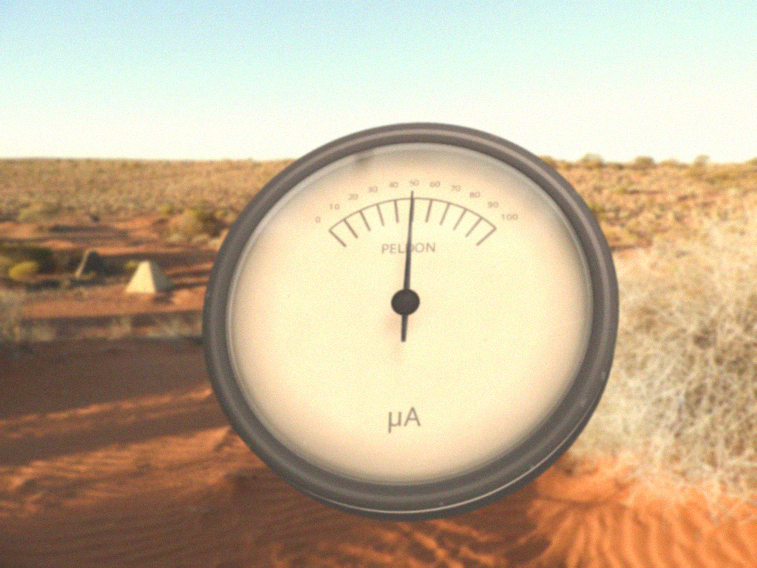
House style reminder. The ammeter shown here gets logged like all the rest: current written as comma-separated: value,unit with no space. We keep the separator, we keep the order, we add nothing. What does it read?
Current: 50,µA
